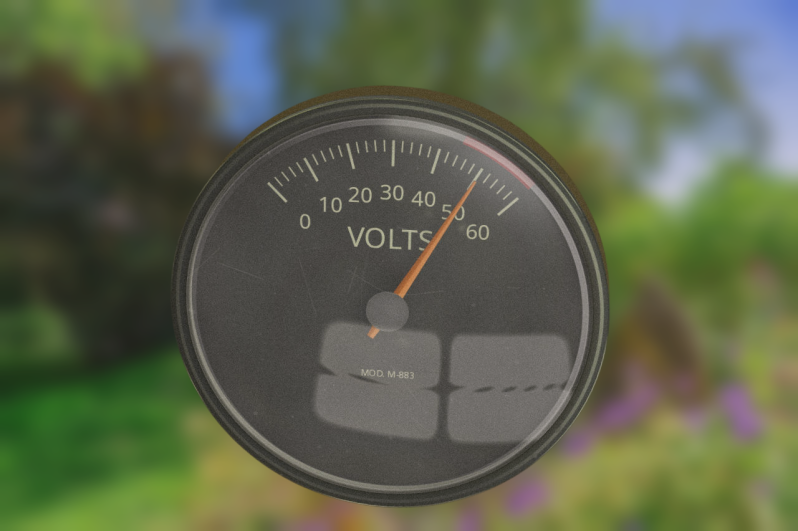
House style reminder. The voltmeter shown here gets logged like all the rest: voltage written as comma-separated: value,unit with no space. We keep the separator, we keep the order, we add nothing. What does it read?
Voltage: 50,V
